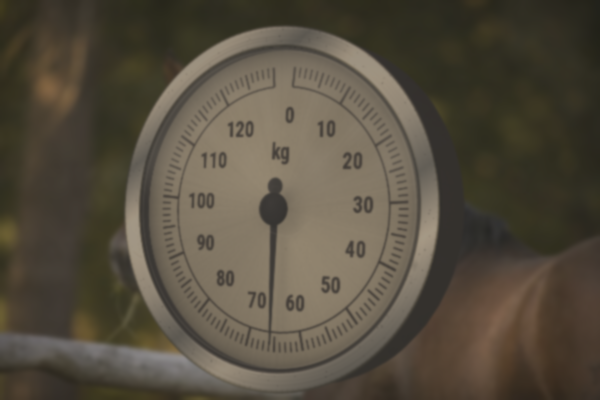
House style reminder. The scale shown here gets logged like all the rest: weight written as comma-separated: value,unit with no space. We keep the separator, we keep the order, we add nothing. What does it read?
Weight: 65,kg
